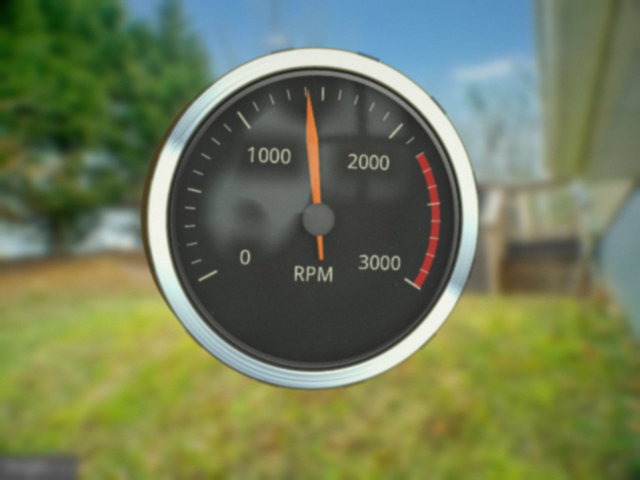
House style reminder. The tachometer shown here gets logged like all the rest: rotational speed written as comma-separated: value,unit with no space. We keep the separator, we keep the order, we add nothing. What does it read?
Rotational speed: 1400,rpm
